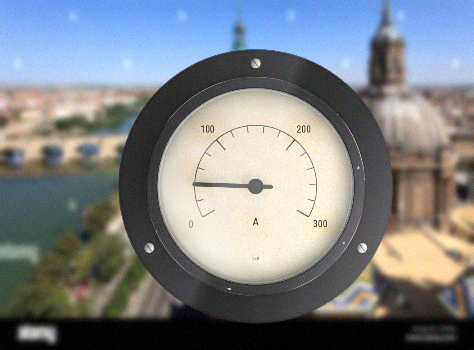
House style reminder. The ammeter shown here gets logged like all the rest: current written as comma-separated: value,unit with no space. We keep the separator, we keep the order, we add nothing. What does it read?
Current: 40,A
